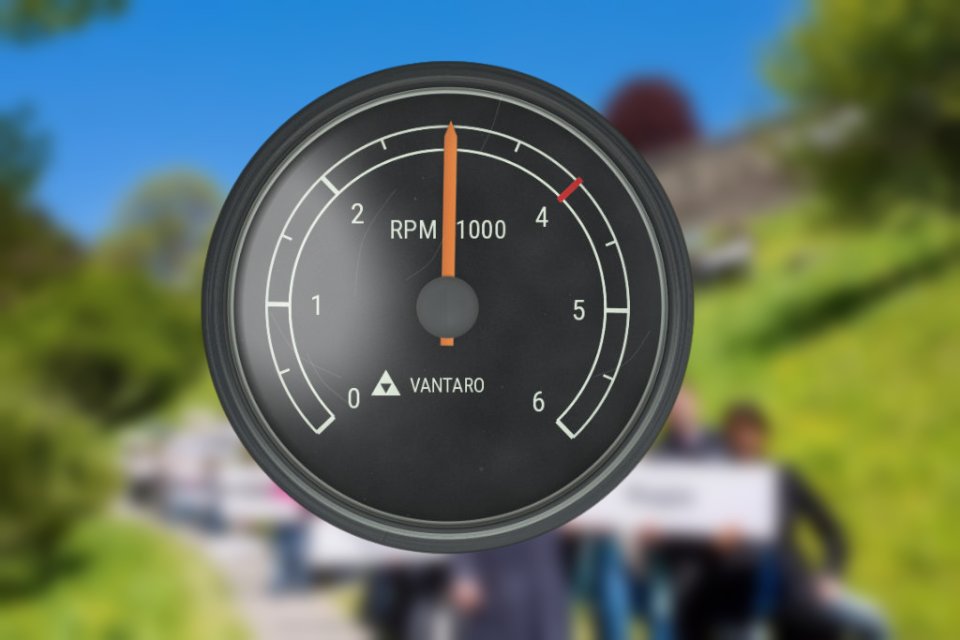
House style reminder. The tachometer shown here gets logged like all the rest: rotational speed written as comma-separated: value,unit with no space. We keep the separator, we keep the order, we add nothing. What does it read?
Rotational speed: 3000,rpm
